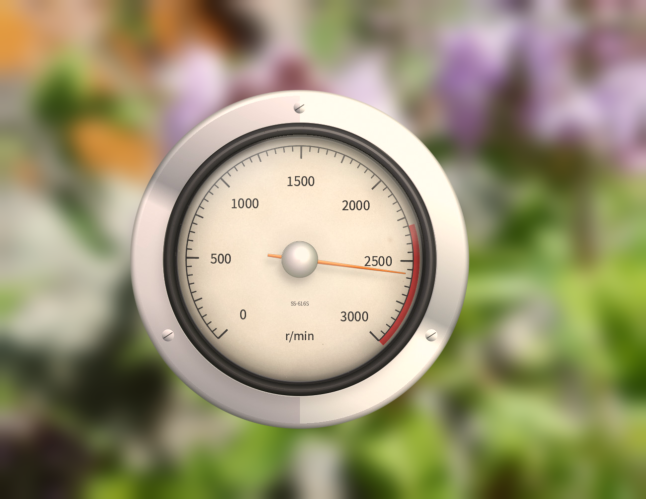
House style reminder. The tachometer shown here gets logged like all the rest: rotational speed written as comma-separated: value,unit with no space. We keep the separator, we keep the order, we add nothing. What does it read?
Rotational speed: 2575,rpm
